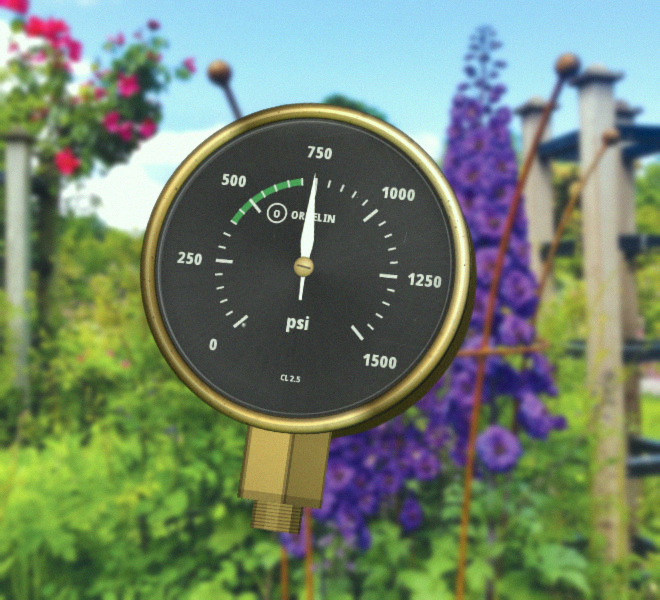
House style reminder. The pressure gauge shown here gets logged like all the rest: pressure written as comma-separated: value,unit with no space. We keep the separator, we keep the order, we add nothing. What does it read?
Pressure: 750,psi
